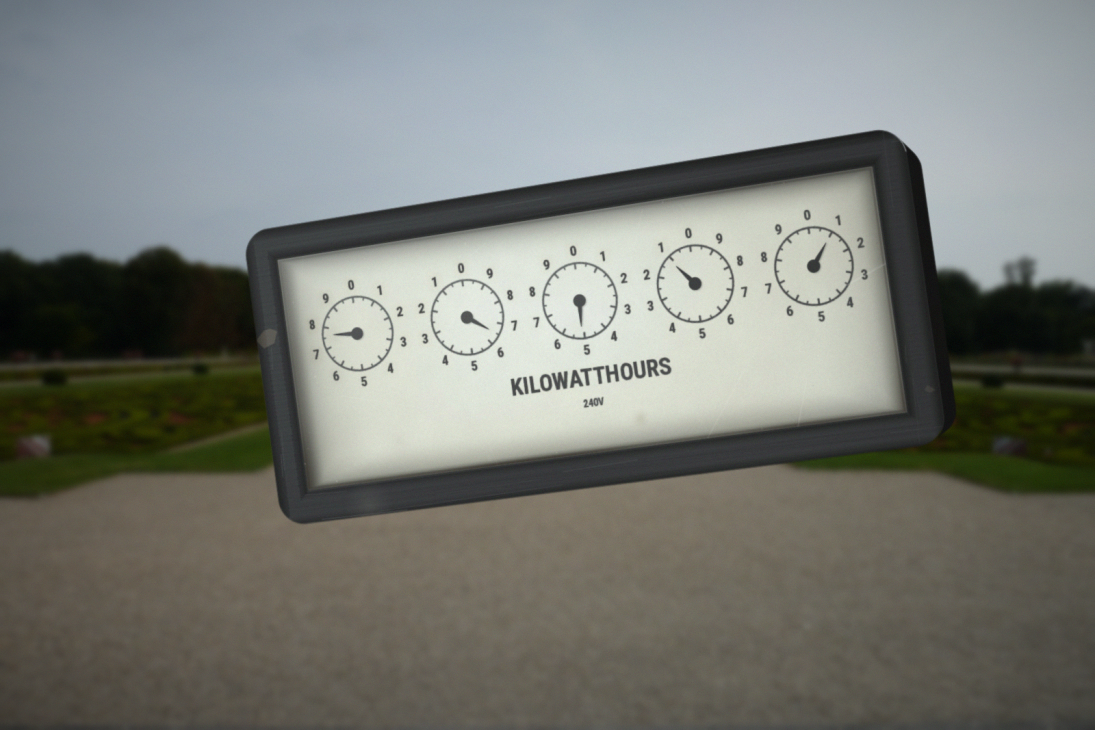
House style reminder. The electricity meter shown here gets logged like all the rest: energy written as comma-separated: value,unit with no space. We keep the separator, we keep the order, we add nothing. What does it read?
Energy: 76511,kWh
